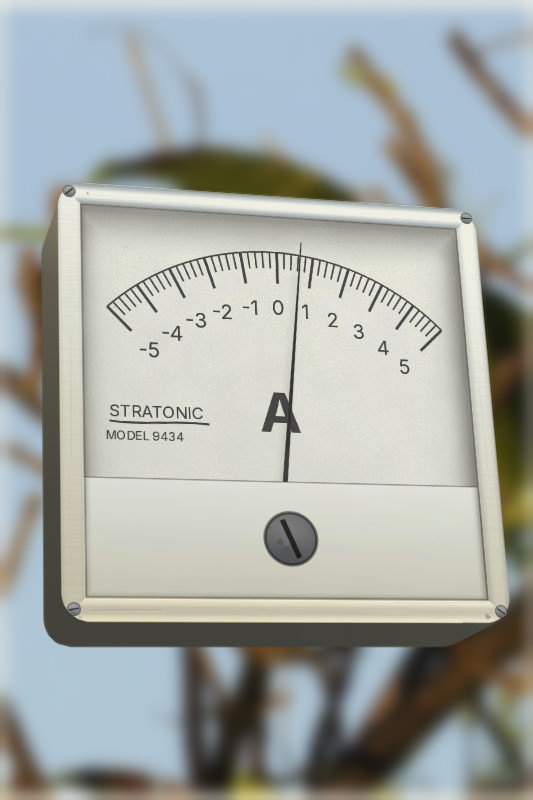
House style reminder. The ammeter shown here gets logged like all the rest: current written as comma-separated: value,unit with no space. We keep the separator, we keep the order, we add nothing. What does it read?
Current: 0.6,A
